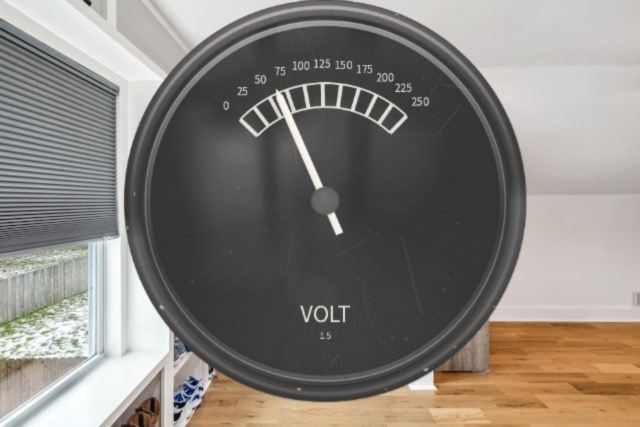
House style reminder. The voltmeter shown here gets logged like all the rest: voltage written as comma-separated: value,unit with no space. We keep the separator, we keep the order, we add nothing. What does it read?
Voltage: 62.5,V
